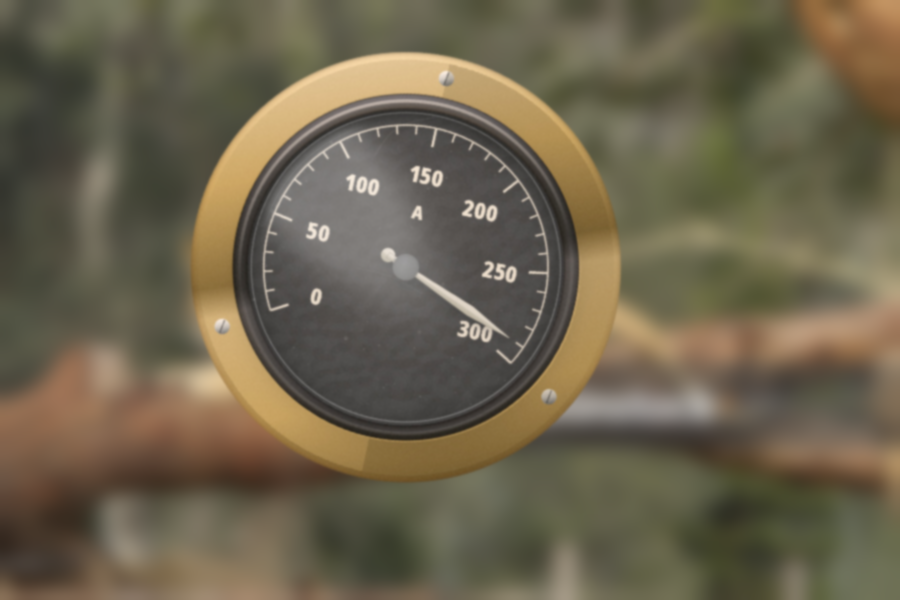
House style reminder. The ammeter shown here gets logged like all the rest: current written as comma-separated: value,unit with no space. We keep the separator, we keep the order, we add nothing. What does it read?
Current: 290,A
